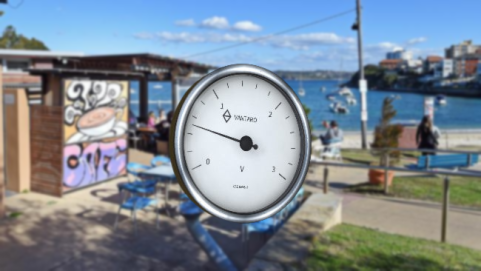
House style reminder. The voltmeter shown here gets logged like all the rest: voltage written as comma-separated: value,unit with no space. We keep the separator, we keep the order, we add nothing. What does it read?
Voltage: 0.5,V
